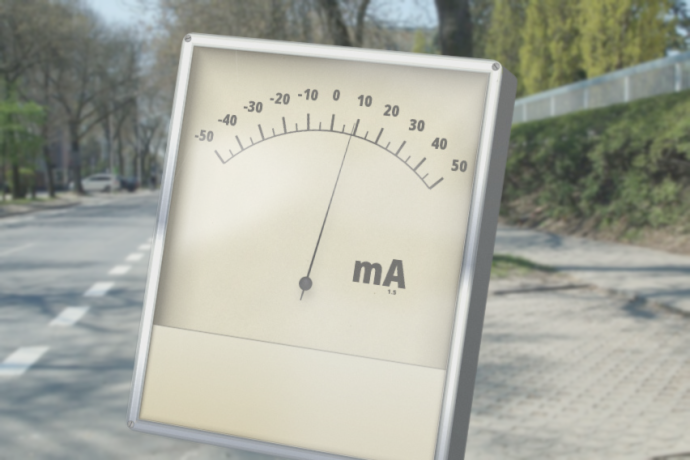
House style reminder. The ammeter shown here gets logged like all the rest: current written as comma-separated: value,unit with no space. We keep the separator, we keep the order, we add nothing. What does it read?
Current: 10,mA
